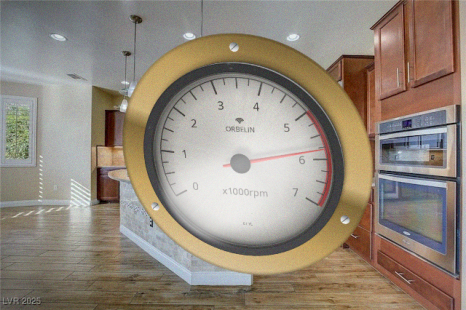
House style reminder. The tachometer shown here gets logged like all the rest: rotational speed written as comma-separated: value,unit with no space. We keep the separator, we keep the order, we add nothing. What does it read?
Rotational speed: 5750,rpm
